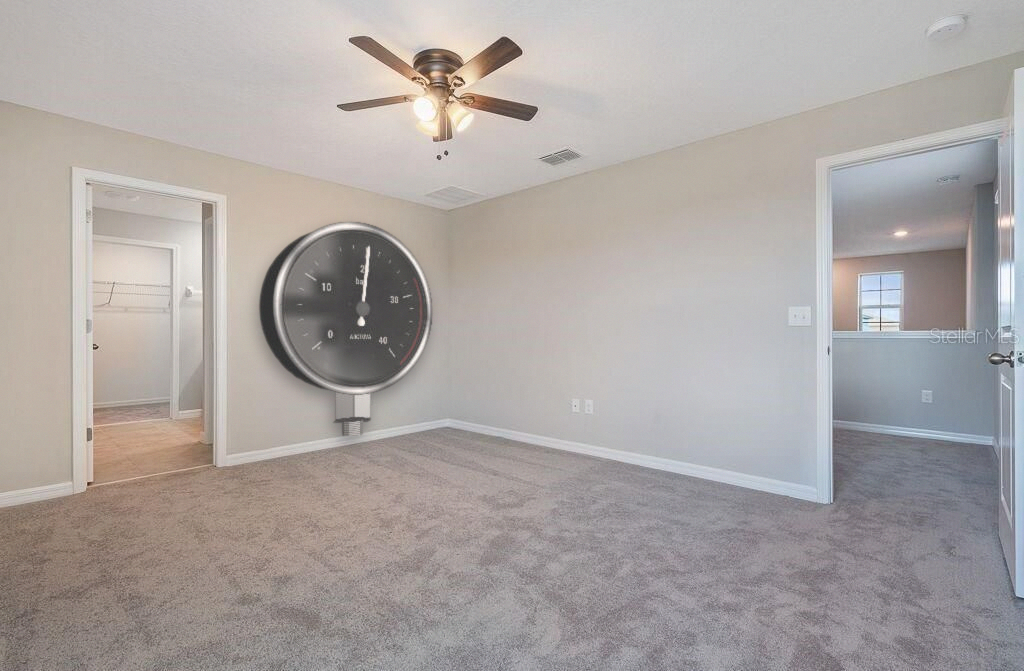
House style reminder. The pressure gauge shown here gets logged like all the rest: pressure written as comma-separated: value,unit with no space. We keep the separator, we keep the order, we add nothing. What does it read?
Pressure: 20,bar
